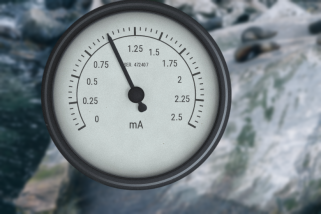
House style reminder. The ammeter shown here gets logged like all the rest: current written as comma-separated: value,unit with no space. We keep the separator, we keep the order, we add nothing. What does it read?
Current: 1,mA
